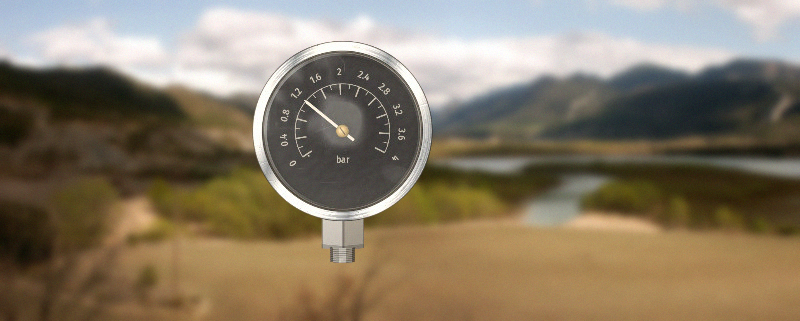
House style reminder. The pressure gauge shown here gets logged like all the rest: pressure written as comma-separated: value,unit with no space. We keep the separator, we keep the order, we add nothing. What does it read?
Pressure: 1.2,bar
